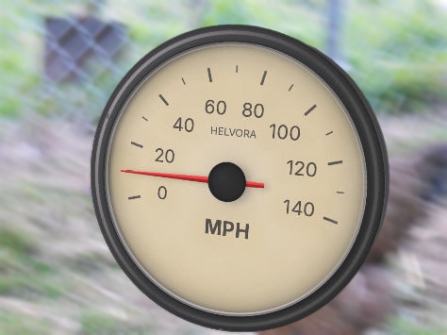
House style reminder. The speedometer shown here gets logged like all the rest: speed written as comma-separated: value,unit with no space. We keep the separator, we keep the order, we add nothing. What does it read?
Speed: 10,mph
